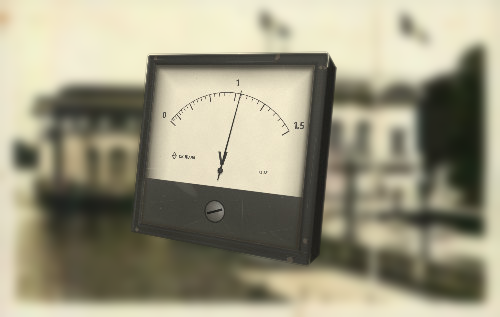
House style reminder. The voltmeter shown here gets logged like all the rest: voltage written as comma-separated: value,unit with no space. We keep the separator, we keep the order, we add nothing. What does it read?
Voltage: 1.05,V
